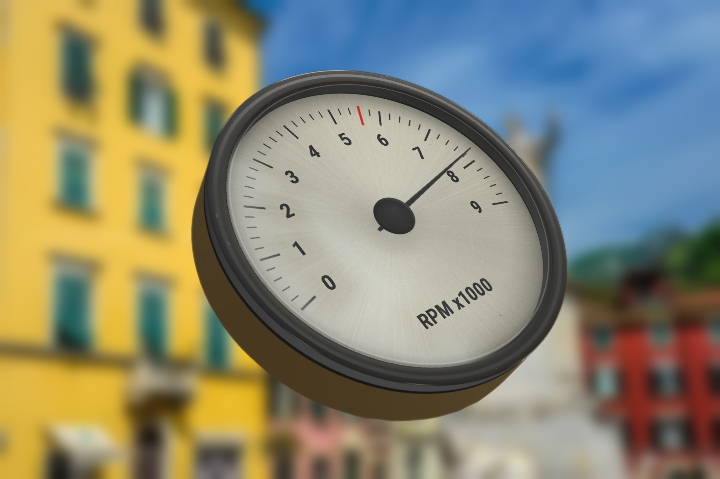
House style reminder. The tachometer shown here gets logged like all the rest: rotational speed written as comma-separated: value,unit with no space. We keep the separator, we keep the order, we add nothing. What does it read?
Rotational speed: 7800,rpm
